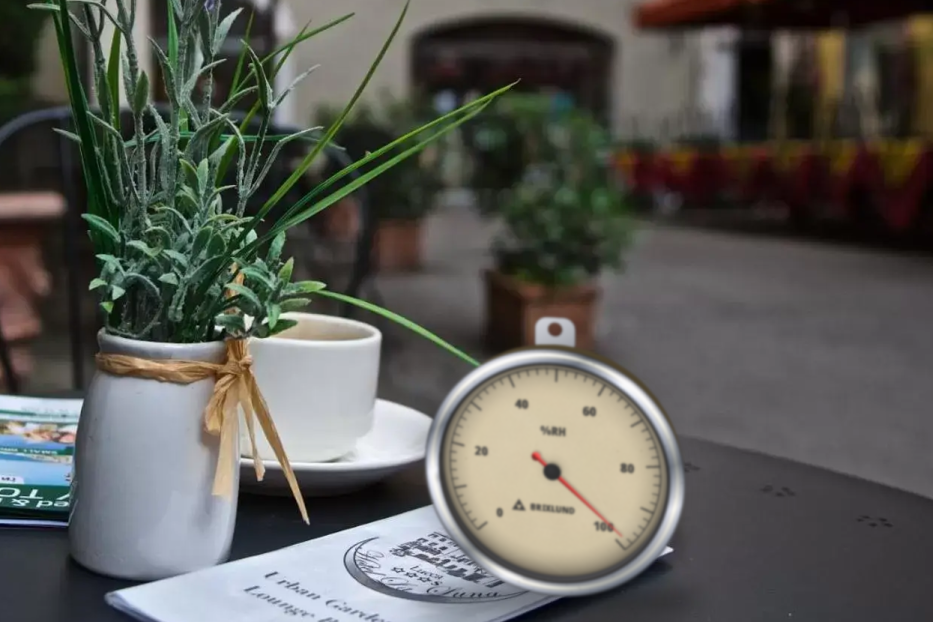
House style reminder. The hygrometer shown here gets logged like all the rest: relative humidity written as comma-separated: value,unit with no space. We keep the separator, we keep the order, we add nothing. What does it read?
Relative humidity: 98,%
